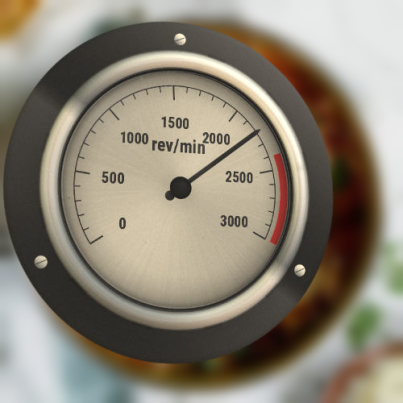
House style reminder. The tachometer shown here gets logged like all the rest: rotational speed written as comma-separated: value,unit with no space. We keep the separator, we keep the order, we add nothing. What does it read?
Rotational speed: 2200,rpm
